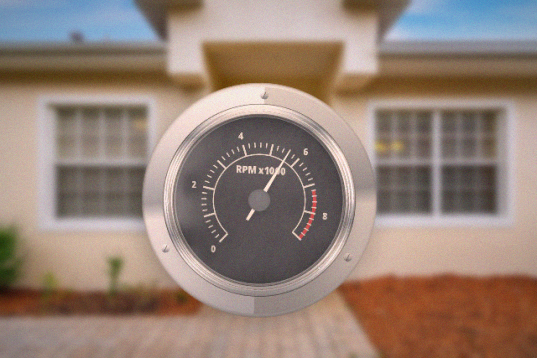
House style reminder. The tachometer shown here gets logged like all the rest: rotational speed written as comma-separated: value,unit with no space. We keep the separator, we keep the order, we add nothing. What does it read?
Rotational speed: 5600,rpm
